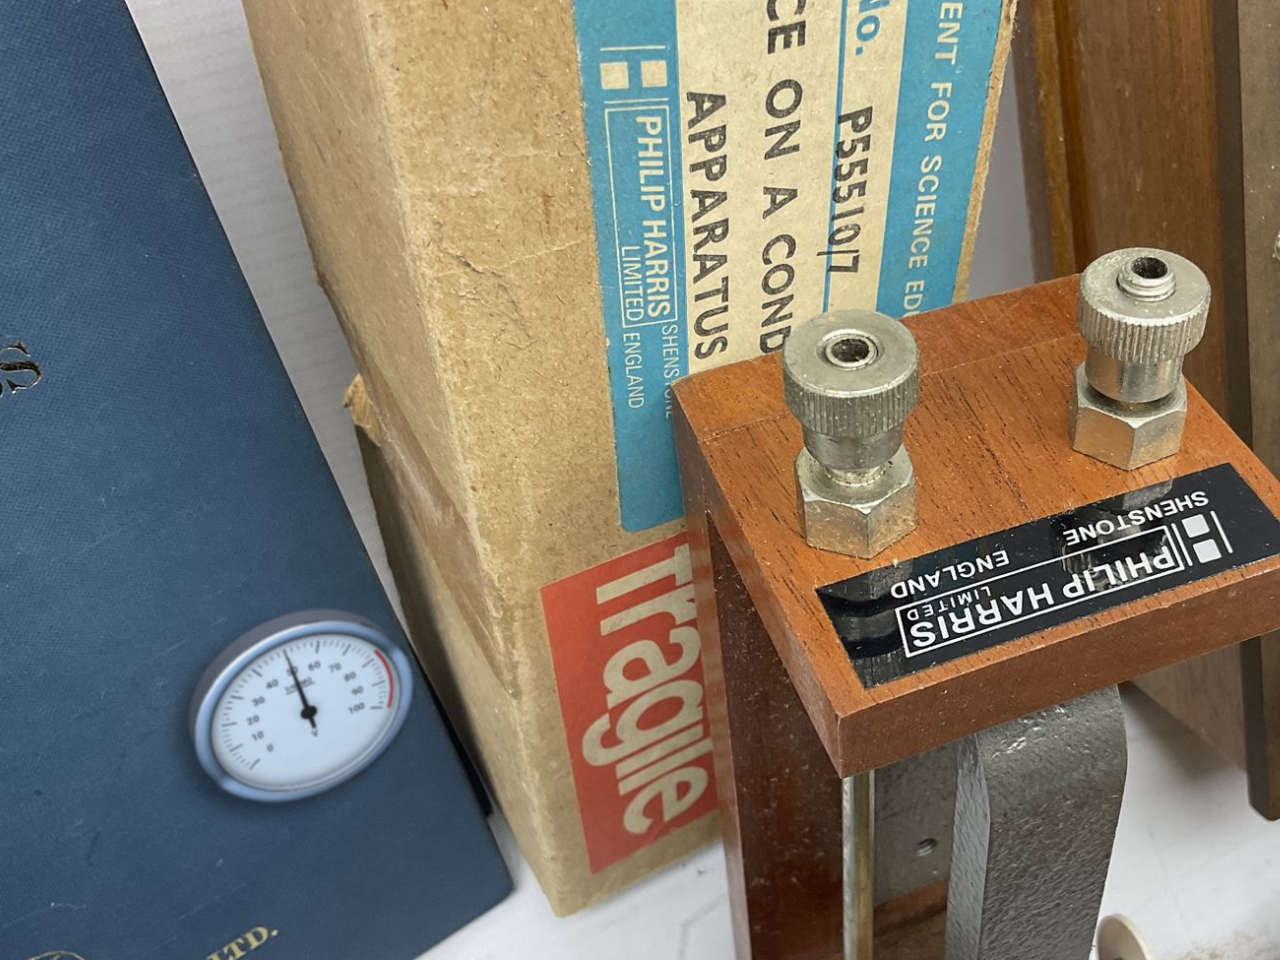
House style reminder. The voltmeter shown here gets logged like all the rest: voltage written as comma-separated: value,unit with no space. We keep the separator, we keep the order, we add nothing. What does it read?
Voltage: 50,V
